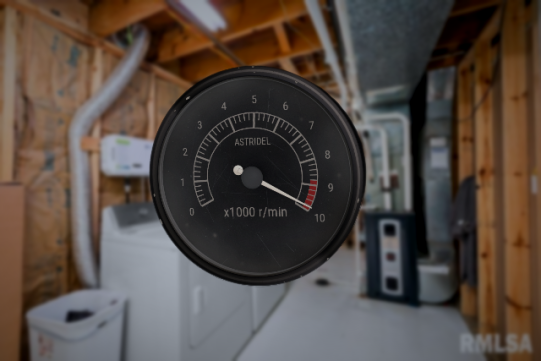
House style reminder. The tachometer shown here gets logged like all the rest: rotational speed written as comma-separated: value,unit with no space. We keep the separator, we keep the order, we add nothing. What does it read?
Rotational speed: 9800,rpm
